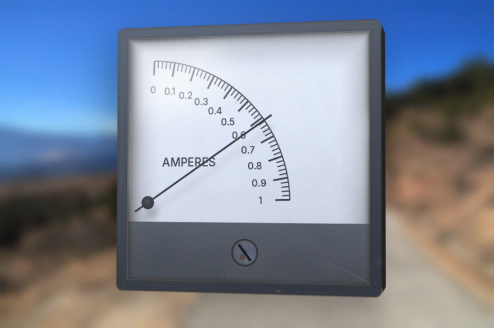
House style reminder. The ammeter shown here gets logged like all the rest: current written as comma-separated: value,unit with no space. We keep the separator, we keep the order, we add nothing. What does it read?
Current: 0.62,A
